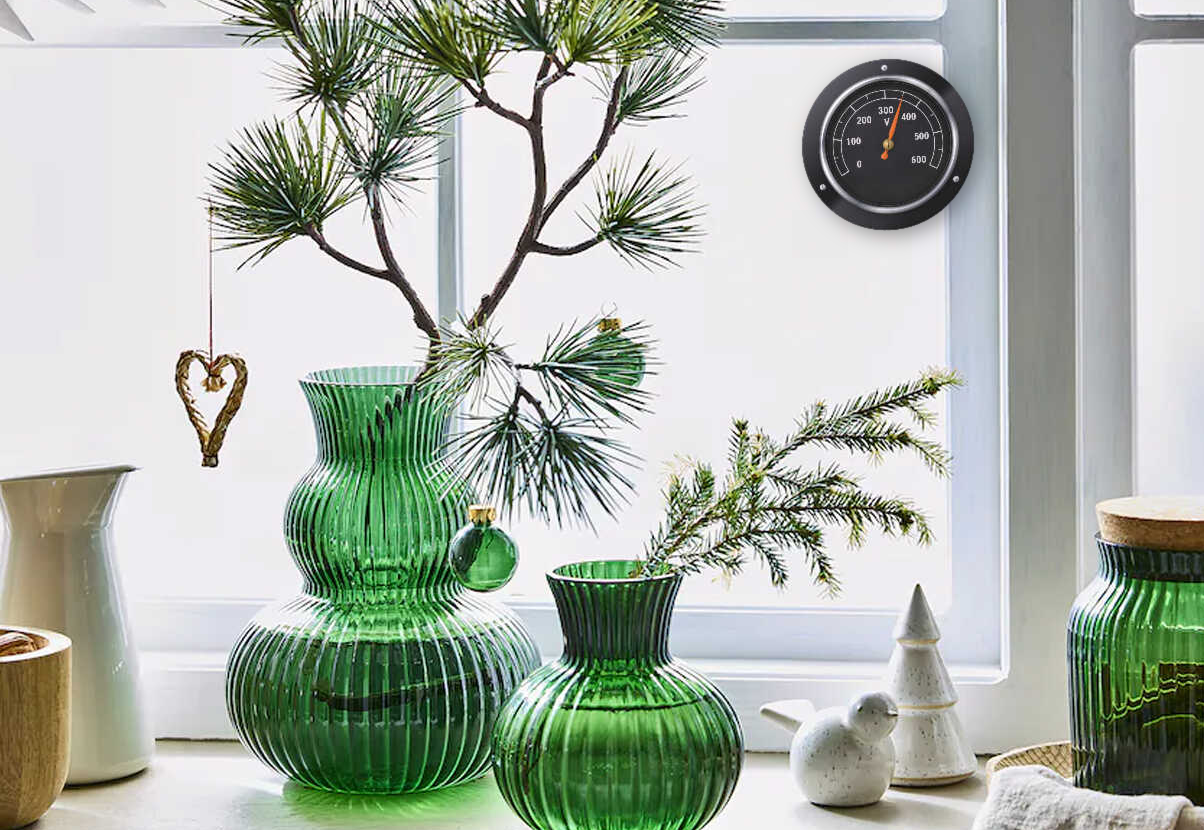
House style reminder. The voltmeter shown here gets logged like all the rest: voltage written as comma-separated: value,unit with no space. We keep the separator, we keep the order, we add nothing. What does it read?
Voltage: 350,V
